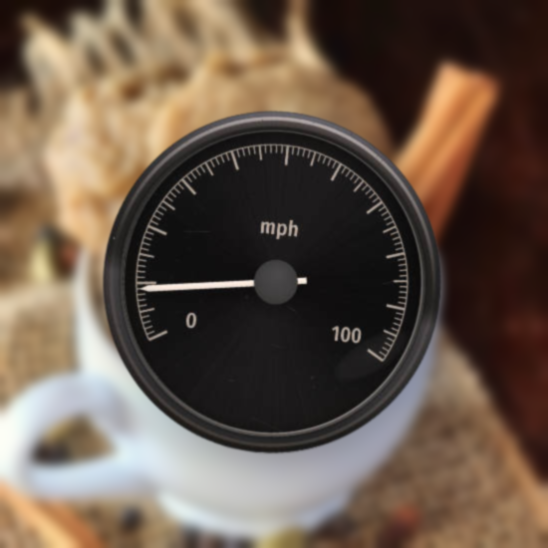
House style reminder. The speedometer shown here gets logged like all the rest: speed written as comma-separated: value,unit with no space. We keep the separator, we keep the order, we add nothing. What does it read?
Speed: 9,mph
